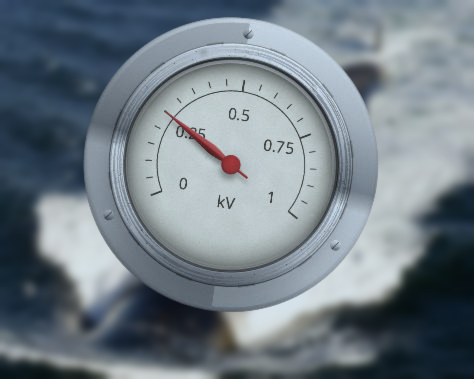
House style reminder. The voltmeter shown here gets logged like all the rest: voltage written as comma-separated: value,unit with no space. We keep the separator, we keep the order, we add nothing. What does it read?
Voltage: 0.25,kV
